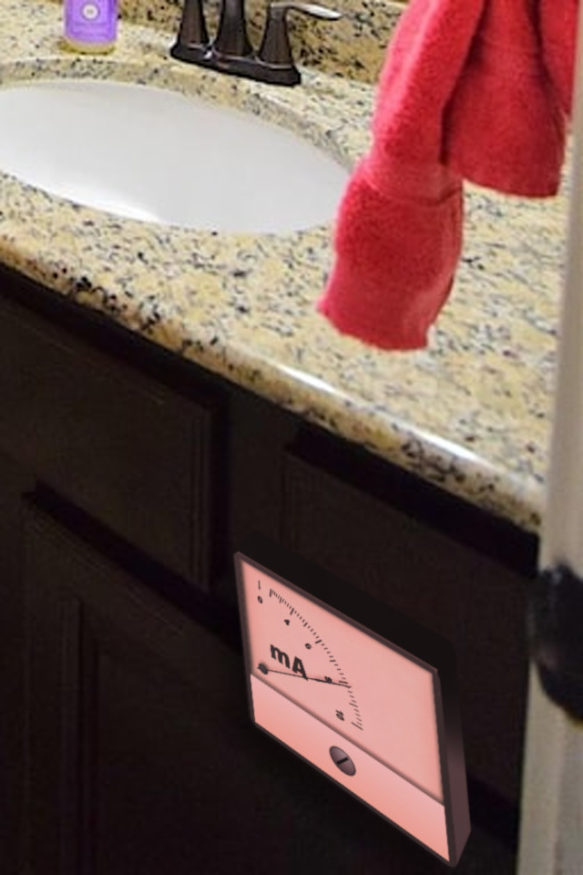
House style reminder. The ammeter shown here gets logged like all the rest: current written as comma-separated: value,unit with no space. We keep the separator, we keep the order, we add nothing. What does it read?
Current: 8,mA
